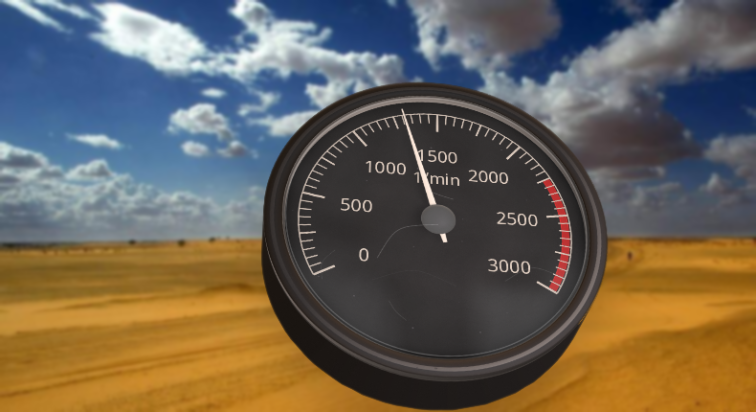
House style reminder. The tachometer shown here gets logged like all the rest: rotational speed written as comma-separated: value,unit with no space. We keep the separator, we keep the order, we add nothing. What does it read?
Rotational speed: 1300,rpm
